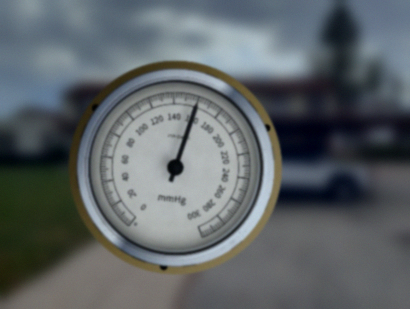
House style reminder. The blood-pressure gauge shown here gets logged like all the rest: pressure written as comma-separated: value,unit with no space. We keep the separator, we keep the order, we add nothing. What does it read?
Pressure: 160,mmHg
